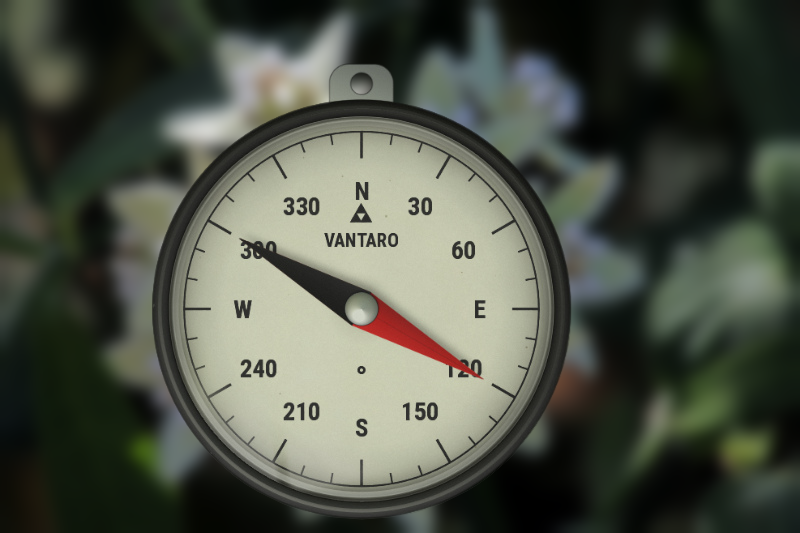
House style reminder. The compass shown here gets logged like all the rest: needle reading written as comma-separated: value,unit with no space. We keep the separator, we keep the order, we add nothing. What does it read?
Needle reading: 120,°
